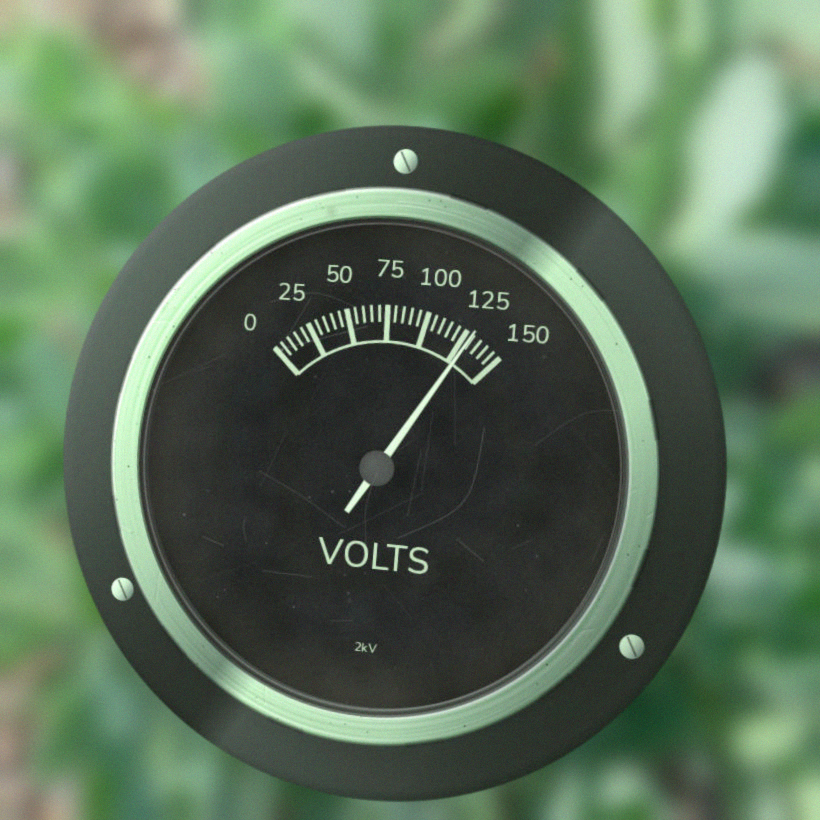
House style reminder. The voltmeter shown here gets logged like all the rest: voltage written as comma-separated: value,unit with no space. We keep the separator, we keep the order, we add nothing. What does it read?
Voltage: 130,V
